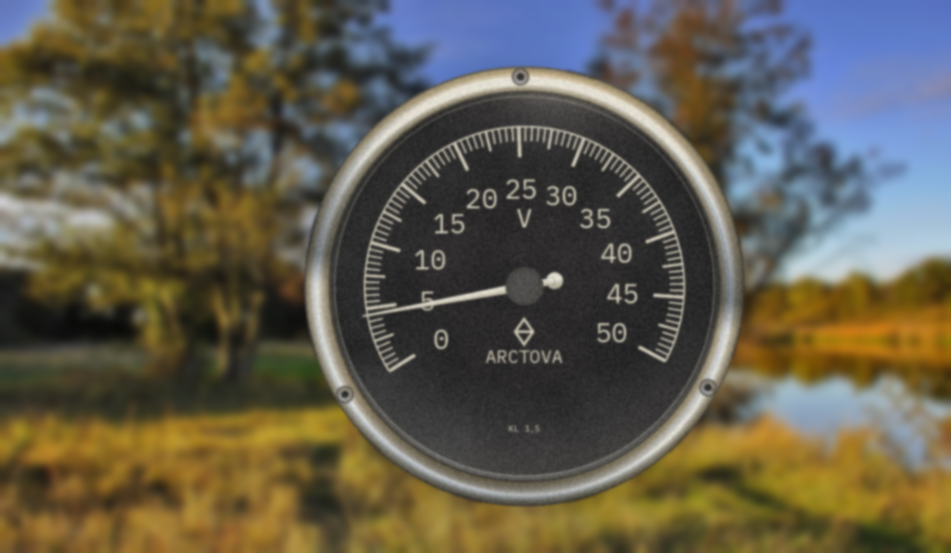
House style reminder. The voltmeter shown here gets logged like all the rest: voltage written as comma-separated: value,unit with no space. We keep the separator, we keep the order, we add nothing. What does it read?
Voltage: 4.5,V
